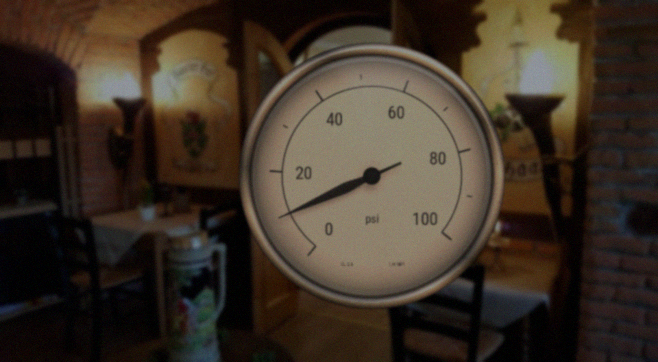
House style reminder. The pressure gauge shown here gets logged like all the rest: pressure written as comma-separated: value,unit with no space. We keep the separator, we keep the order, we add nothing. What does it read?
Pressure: 10,psi
